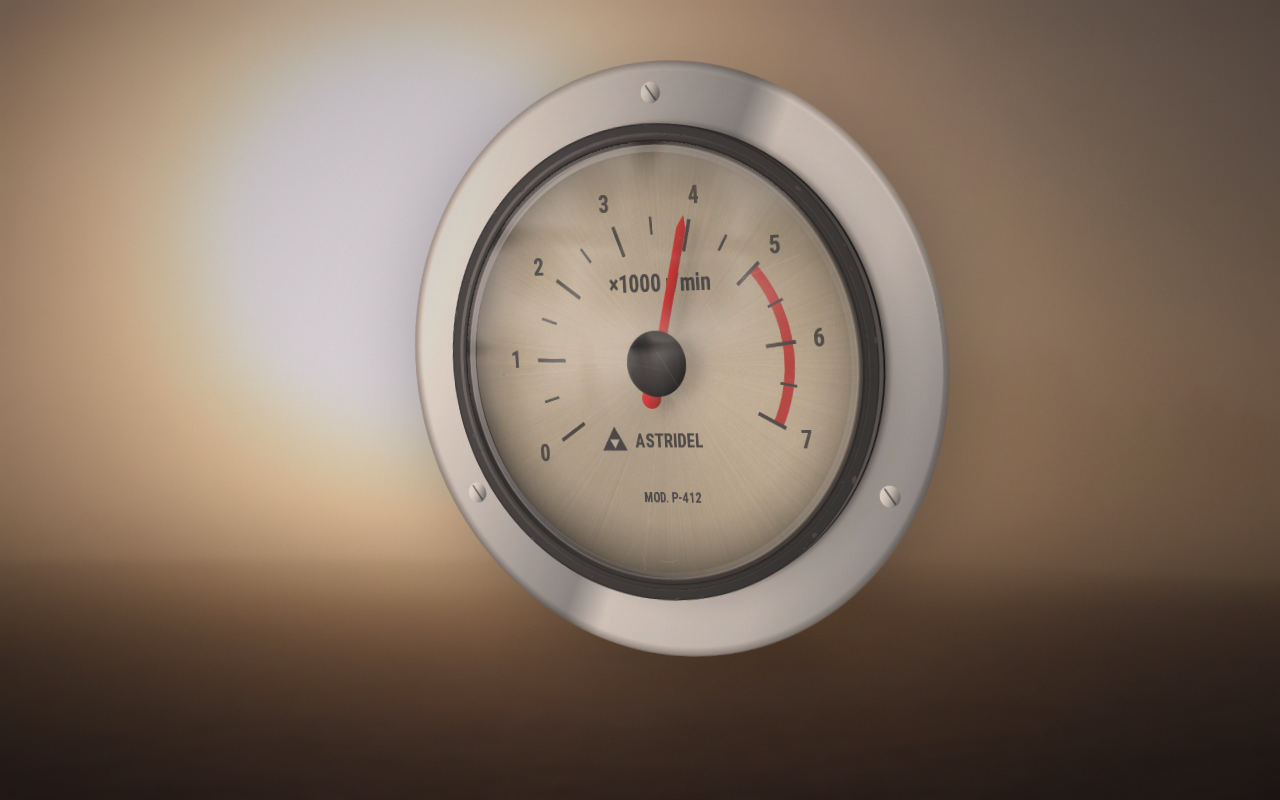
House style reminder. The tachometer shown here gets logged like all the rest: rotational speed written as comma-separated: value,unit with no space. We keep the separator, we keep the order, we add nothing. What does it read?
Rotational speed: 4000,rpm
